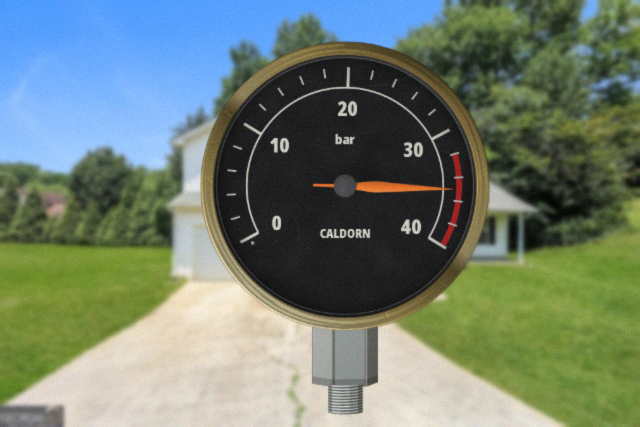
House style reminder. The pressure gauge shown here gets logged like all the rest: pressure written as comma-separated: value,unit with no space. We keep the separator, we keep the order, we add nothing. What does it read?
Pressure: 35,bar
